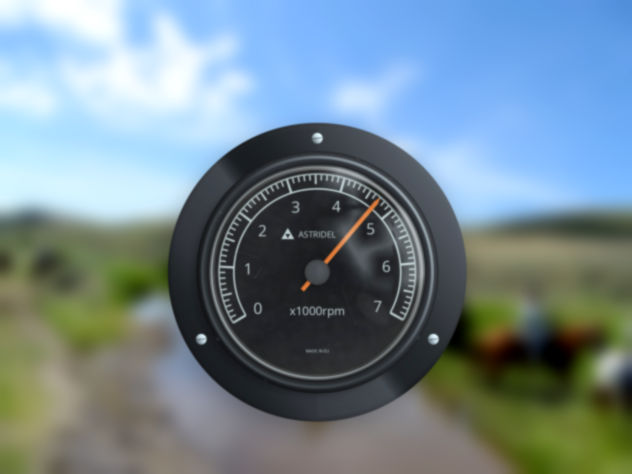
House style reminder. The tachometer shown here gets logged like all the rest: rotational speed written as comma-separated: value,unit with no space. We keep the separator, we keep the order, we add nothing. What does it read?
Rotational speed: 4700,rpm
